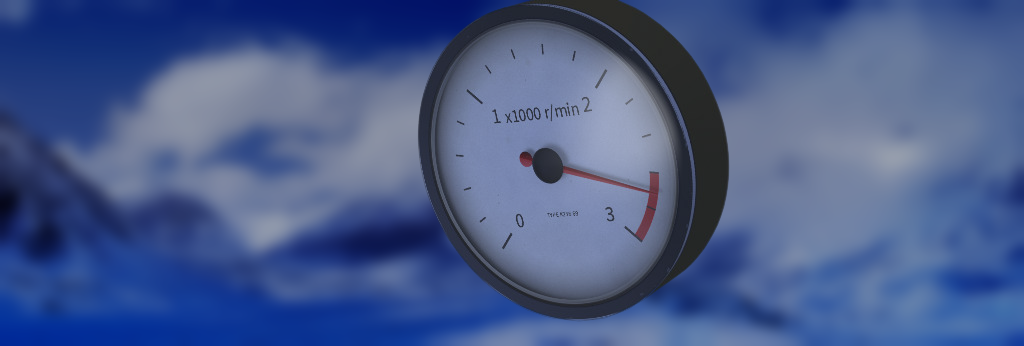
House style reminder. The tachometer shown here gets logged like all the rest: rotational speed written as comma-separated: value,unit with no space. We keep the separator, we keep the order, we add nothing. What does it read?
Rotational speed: 2700,rpm
